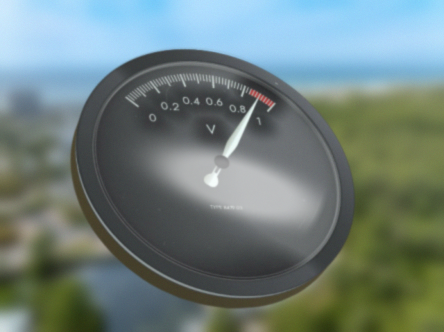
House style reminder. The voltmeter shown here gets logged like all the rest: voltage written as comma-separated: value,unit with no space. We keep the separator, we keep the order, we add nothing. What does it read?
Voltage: 0.9,V
